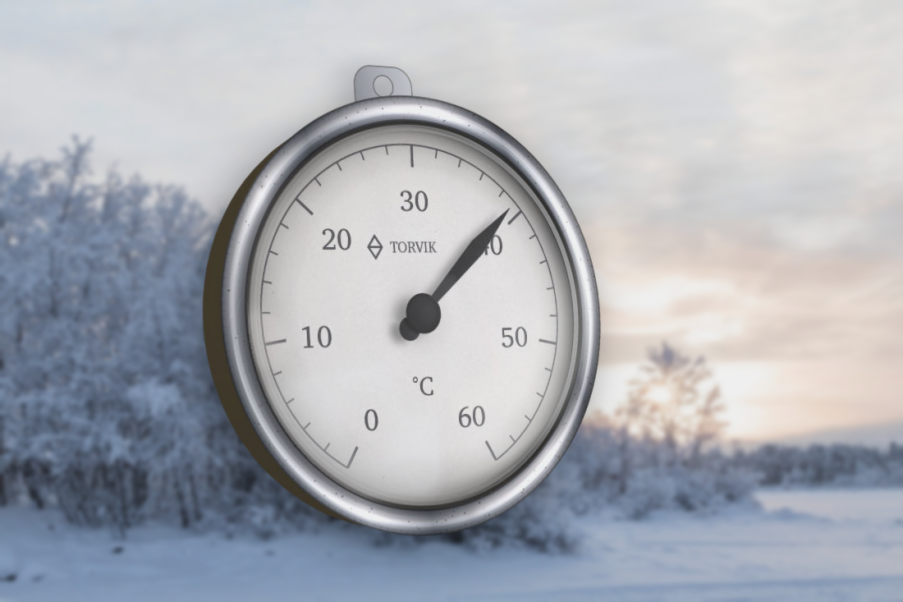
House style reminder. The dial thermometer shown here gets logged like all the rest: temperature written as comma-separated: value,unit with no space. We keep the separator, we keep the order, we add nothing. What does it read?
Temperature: 39,°C
